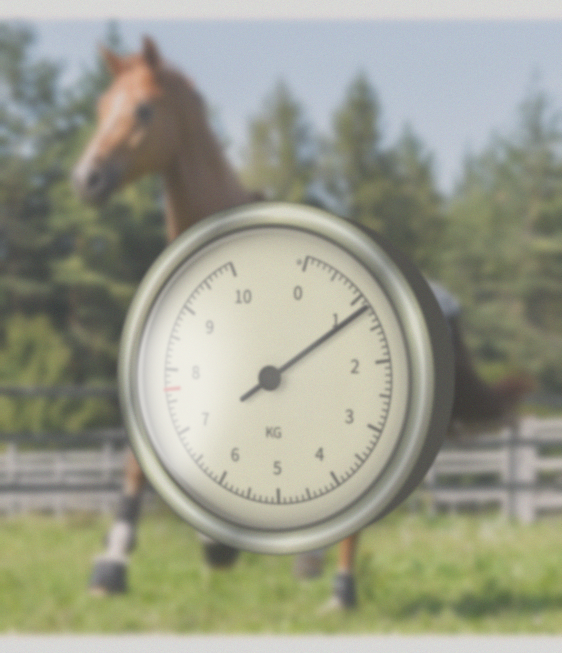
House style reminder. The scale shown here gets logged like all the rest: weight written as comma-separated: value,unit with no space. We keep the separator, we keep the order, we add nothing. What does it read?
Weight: 1.2,kg
